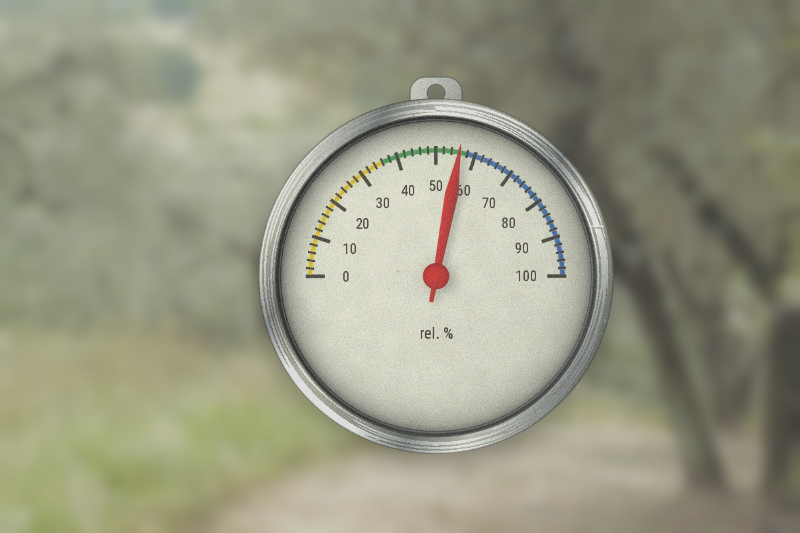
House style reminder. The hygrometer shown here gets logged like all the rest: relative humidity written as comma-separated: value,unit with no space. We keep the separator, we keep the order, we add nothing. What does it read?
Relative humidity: 56,%
